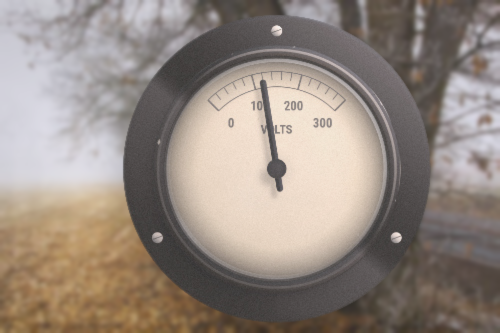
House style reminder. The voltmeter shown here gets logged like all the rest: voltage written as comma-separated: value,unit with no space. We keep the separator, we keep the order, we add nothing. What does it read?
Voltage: 120,V
